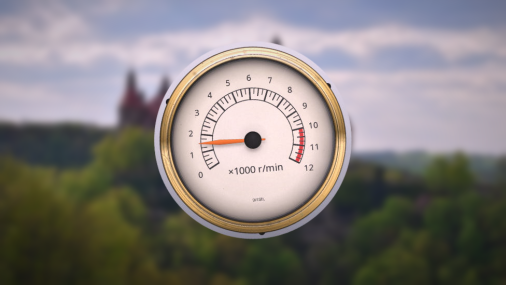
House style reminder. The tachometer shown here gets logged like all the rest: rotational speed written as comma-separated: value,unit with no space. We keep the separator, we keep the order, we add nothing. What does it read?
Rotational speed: 1500,rpm
